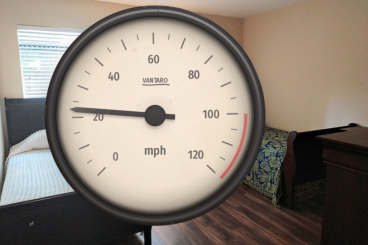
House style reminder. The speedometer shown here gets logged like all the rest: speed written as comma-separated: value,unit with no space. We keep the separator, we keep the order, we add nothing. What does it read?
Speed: 22.5,mph
